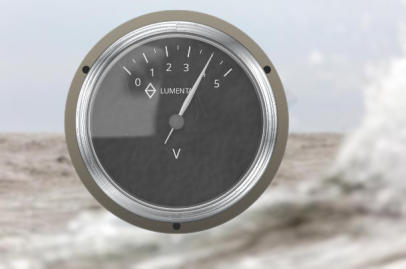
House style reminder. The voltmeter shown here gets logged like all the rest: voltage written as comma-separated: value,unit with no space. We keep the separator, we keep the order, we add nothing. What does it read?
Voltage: 4,V
